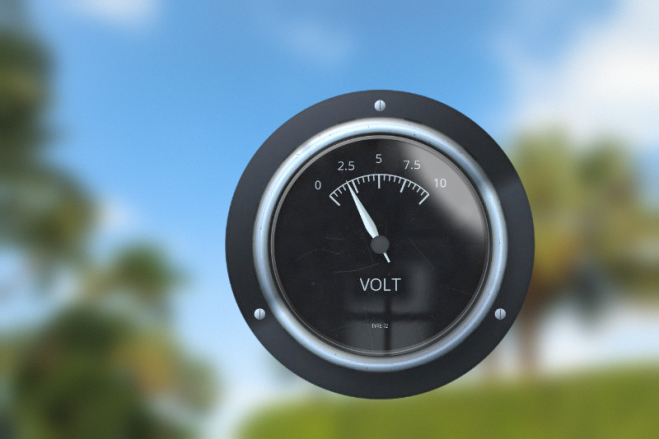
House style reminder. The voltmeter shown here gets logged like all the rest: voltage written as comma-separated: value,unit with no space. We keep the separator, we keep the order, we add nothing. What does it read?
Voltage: 2,V
